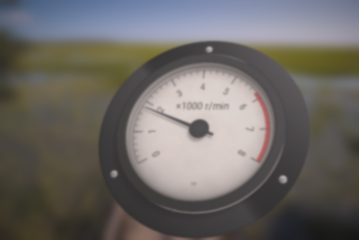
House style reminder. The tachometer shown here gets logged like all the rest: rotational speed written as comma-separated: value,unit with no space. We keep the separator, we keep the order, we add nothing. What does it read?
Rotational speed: 1800,rpm
